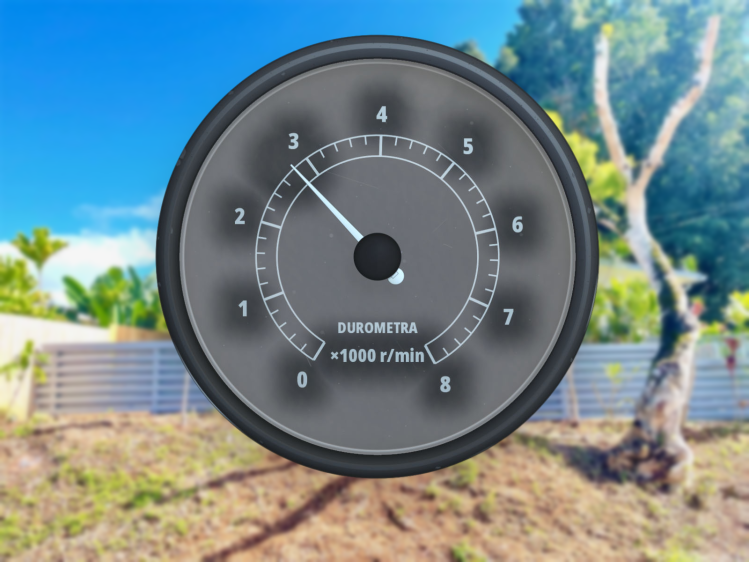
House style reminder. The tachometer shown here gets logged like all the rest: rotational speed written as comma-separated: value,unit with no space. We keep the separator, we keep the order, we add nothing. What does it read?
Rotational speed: 2800,rpm
